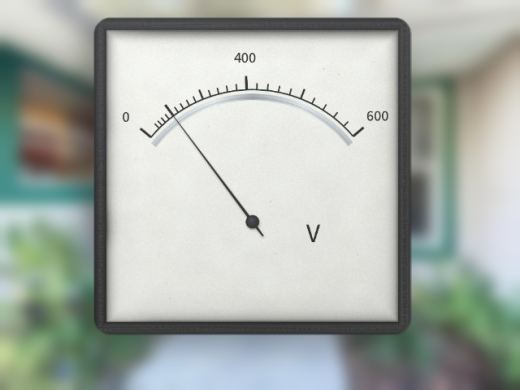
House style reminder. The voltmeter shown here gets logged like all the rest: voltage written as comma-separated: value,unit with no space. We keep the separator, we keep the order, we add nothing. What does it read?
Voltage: 200,V
